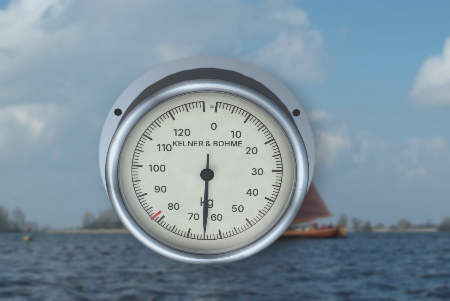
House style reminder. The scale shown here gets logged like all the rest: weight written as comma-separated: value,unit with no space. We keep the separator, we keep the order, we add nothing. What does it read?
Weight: 65,kg
